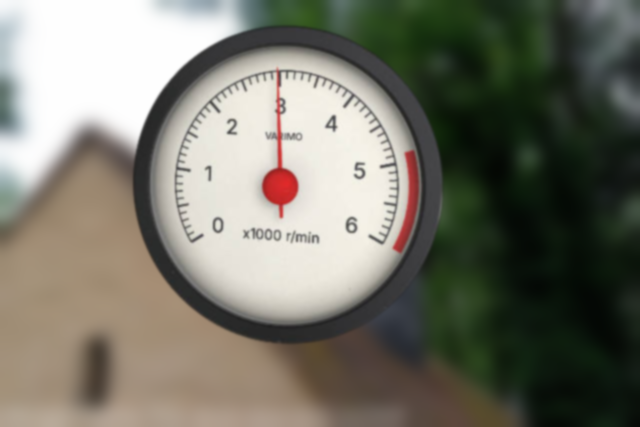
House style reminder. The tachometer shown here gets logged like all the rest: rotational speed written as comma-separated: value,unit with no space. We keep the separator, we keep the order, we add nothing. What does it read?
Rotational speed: 3000,rpm
